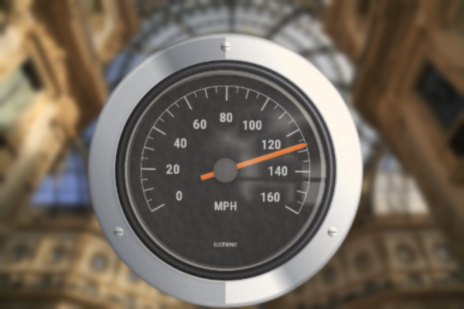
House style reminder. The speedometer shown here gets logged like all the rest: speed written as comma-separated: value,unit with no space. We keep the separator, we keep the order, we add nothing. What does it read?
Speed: 127.5,mph
